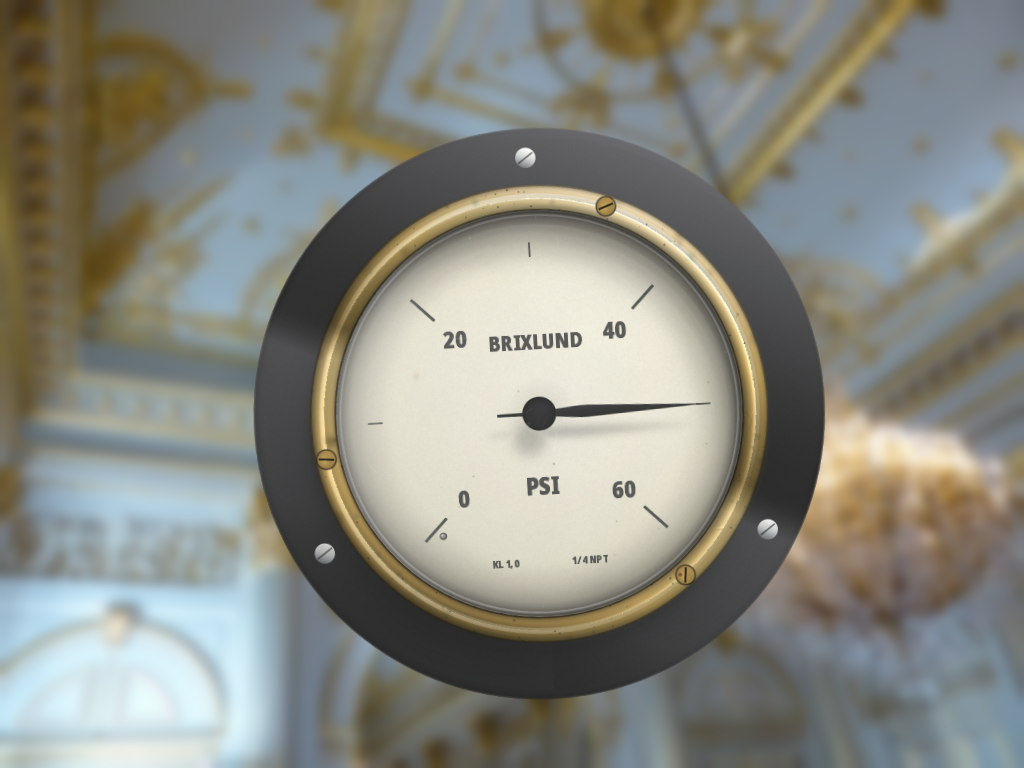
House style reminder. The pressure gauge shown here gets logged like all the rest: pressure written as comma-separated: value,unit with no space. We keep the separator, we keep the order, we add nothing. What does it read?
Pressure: 50,psi
